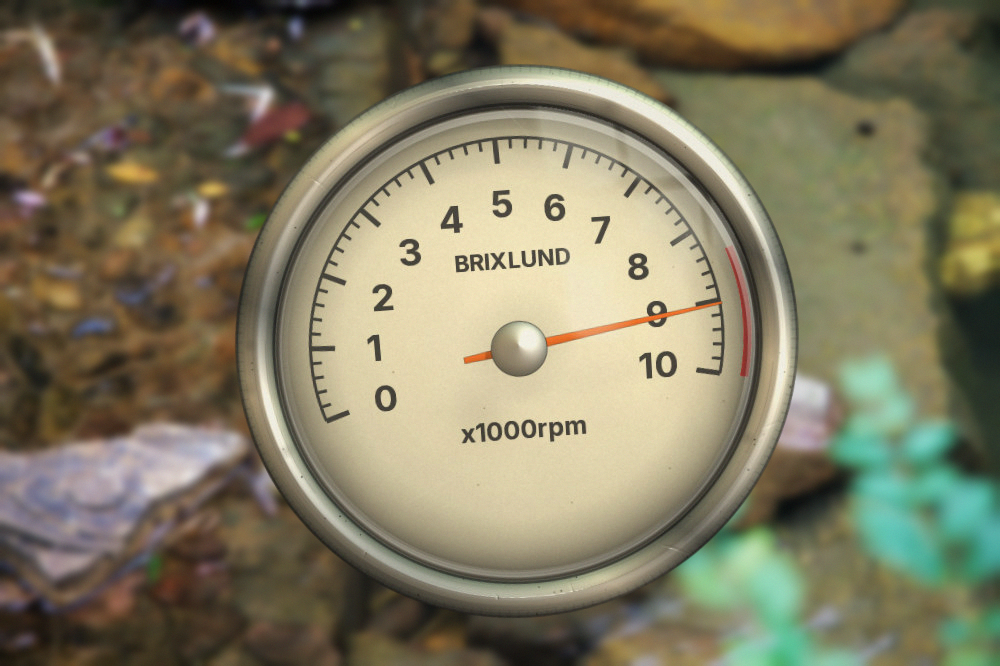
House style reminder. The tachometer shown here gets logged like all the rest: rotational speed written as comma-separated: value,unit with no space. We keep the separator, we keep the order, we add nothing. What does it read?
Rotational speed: 9000,rpm
